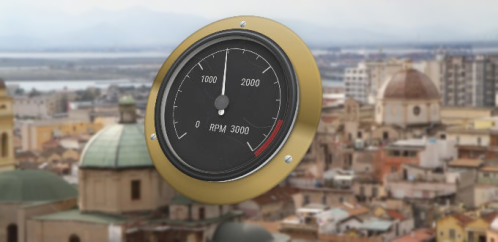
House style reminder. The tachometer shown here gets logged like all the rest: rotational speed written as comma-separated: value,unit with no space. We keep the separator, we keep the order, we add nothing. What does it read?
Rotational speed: 1400,rpm
